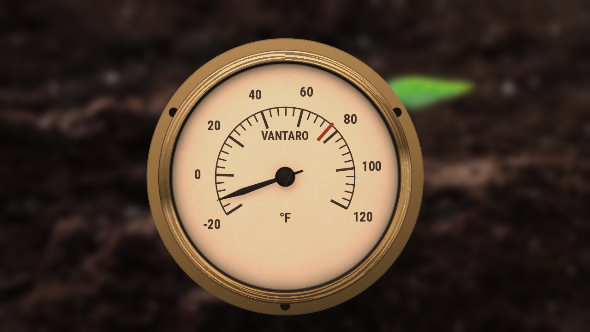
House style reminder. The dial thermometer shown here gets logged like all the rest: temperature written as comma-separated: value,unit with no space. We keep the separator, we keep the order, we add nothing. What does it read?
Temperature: -12,°F
